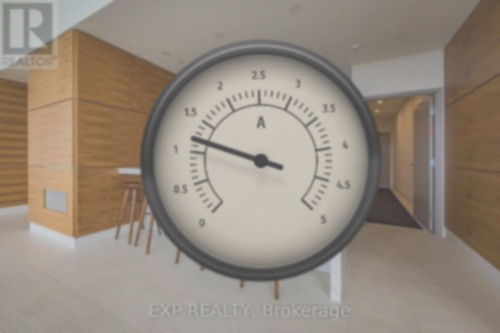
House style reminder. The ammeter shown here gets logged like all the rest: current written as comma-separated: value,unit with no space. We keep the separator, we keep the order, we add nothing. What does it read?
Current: 1.2,A
